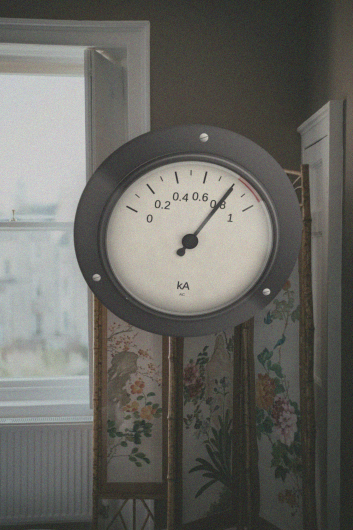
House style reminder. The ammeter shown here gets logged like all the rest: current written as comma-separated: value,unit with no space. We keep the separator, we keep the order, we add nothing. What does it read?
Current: 0.8,kA
